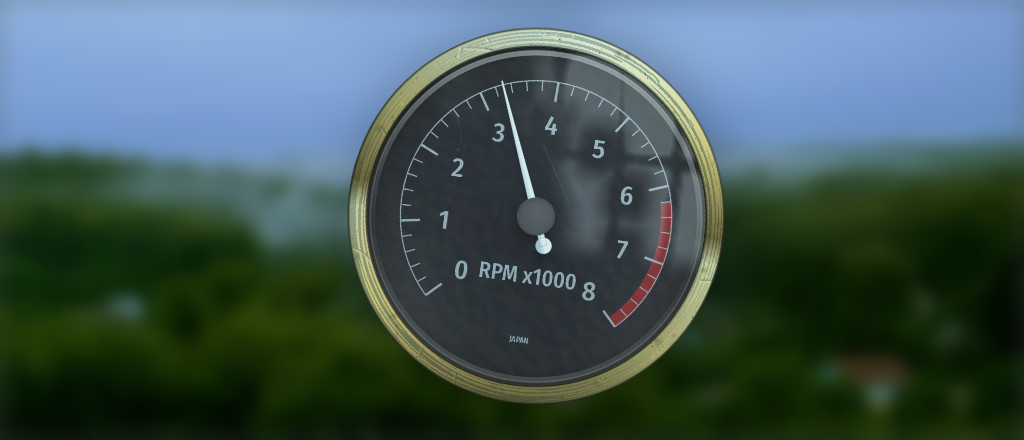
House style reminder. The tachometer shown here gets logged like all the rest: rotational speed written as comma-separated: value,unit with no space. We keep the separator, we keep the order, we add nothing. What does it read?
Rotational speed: 3300,rpm
